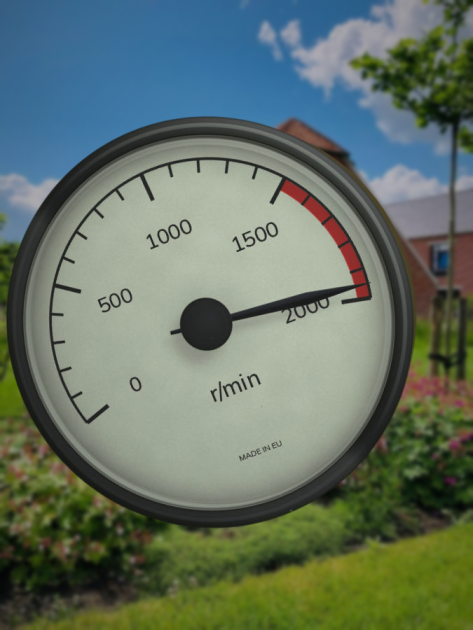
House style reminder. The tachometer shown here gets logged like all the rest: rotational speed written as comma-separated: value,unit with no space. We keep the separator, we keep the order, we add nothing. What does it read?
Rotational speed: 1950,rpm
